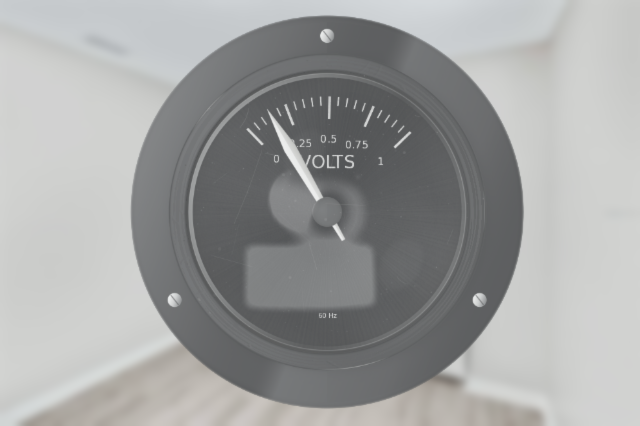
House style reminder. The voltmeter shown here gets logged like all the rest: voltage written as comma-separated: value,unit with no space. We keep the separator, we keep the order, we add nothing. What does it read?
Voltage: 0.15,V
